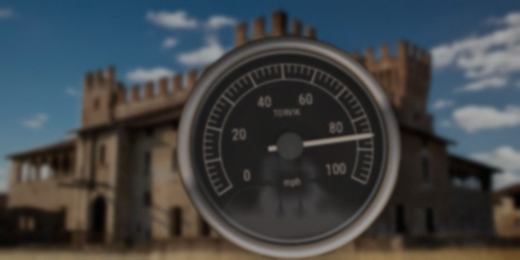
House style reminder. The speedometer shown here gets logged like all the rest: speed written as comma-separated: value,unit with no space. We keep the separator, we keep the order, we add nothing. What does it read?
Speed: 86,mph
